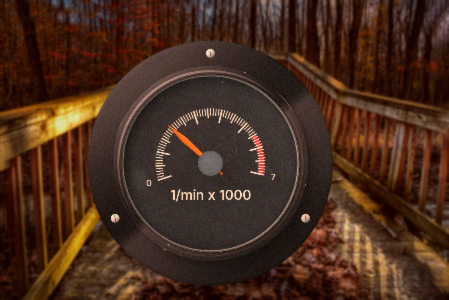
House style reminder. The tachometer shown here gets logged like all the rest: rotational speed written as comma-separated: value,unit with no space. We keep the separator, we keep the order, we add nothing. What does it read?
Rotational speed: 2000,rpm
